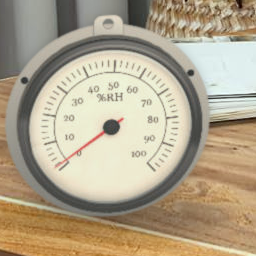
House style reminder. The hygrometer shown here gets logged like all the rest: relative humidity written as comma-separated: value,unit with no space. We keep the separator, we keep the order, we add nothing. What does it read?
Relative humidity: 2,%
